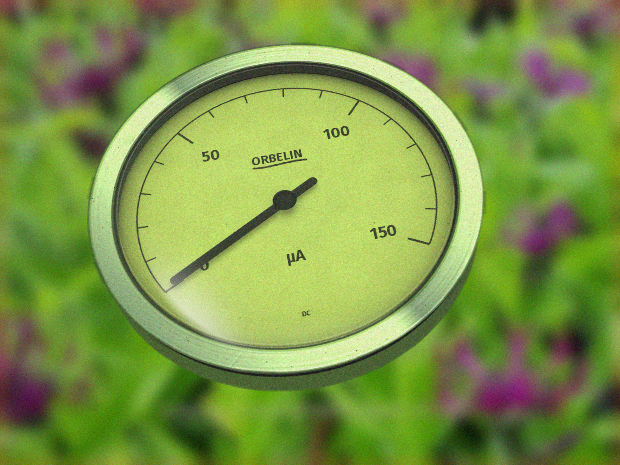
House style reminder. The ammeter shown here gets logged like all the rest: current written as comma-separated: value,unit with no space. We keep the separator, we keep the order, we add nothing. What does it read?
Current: 0,µA
